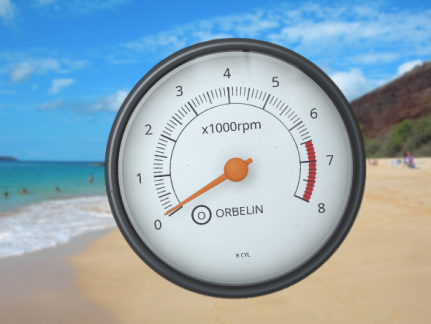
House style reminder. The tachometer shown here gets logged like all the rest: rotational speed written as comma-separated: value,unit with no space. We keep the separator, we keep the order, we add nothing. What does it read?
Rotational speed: 100,rpm
